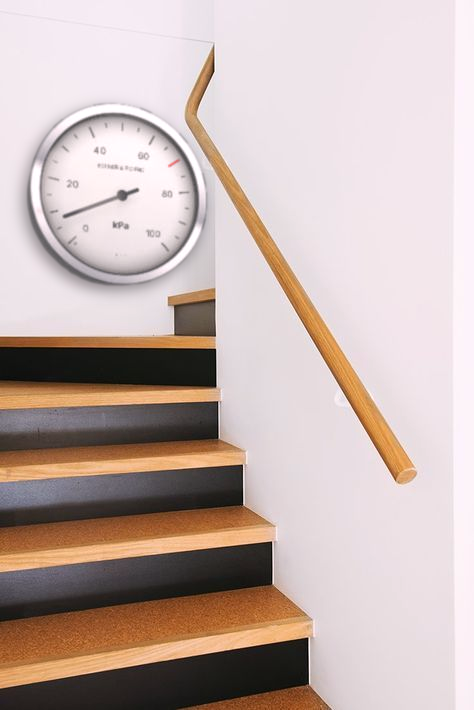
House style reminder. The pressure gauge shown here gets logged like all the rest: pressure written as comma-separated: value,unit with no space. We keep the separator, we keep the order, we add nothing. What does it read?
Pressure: 7.5,kPa
